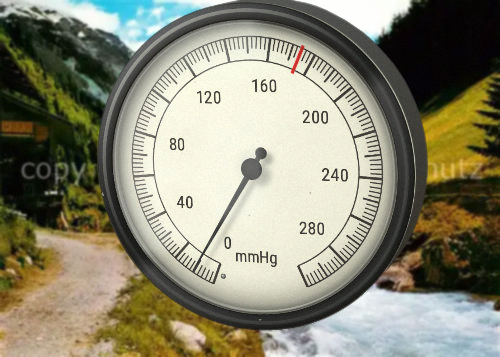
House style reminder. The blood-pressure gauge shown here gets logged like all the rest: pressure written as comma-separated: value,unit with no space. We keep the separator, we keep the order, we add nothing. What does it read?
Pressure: 10,mmHg
